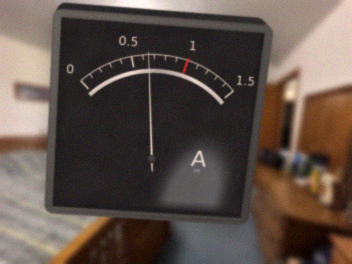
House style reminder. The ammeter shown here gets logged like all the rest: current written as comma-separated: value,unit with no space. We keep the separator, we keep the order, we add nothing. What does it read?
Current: 0.65,A
